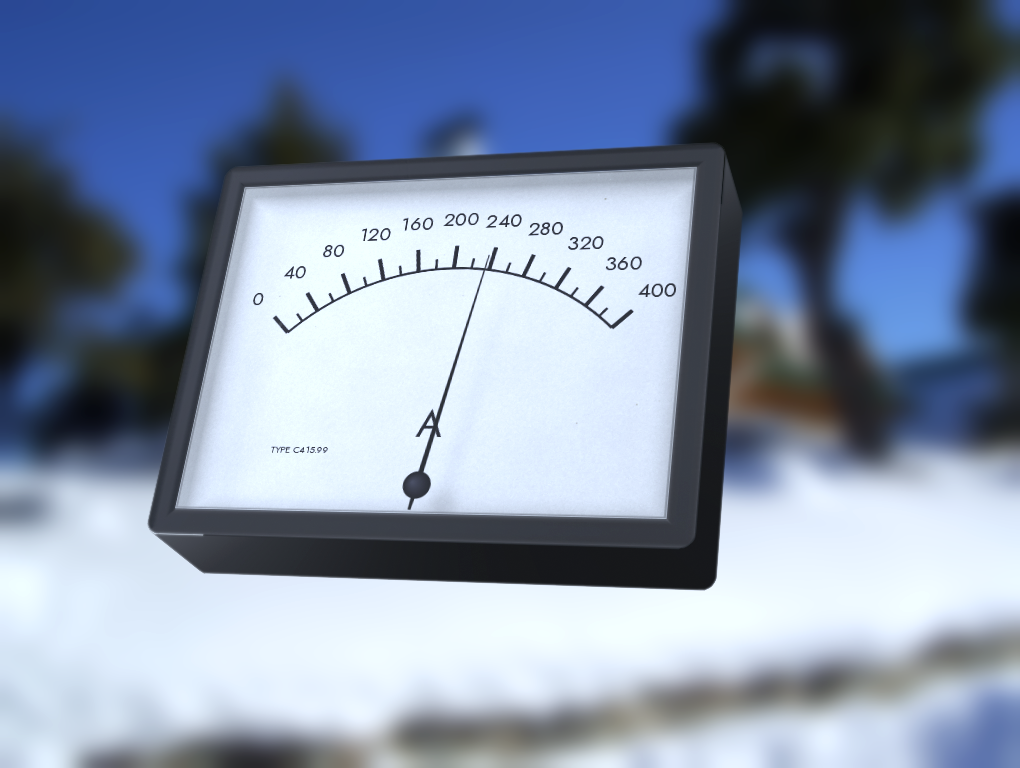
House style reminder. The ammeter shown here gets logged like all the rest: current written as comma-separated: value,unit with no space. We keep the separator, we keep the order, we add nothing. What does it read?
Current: 240,A
